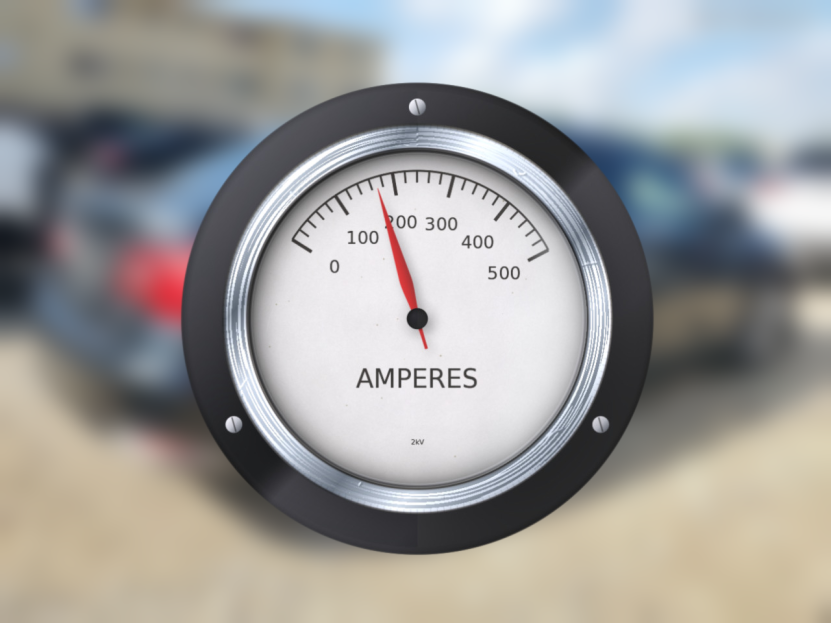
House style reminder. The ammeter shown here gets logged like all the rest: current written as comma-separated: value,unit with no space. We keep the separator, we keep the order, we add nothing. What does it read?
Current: 170,A
